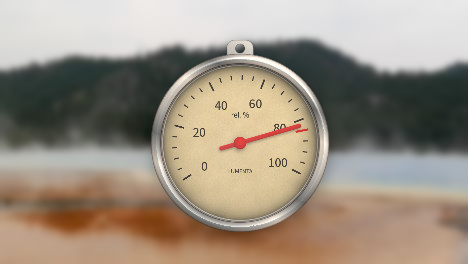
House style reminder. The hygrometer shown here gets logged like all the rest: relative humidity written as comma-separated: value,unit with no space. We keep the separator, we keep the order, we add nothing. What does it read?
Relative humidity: 82,%
